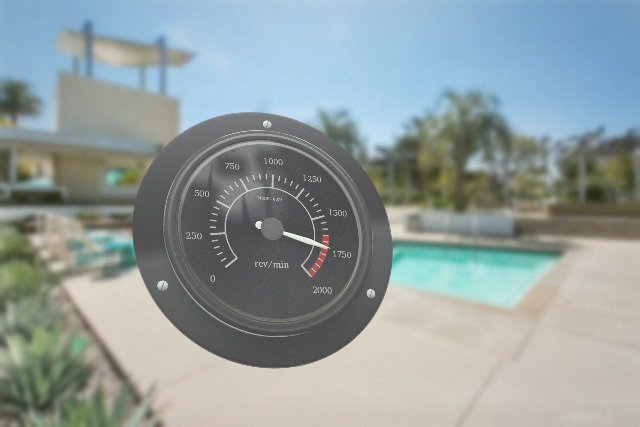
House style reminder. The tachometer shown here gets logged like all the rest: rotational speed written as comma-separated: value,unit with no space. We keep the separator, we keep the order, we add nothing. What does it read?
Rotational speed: 1750,rpm
